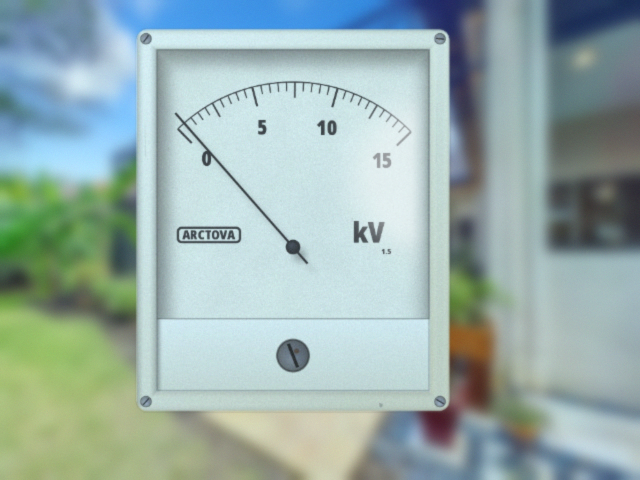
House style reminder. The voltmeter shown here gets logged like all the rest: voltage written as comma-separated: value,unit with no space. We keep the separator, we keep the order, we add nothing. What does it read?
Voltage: 0.5,kV
